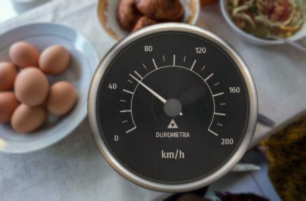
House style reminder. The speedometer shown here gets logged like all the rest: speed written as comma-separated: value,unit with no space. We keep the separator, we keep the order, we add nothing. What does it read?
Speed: 55,km/h
